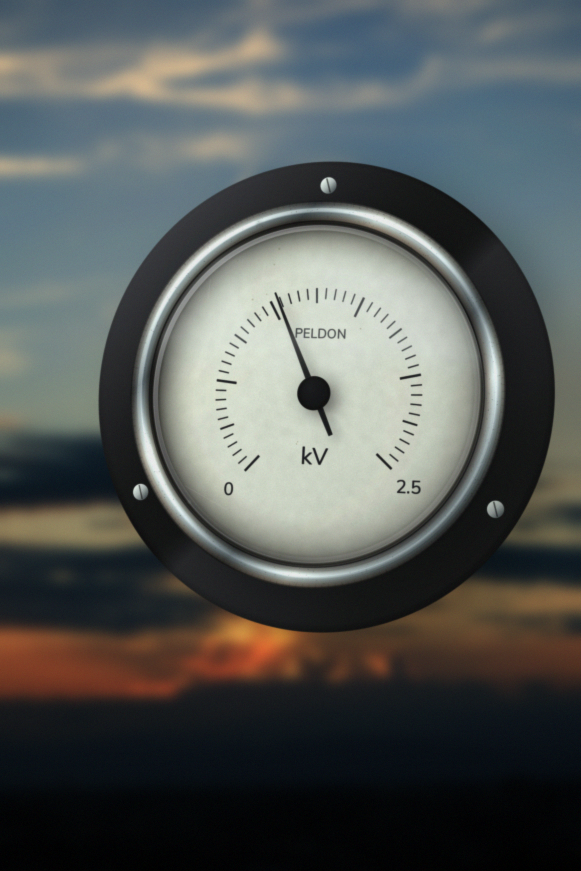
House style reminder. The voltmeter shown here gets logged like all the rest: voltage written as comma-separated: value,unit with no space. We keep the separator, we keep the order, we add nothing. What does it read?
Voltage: 1.05,kV
